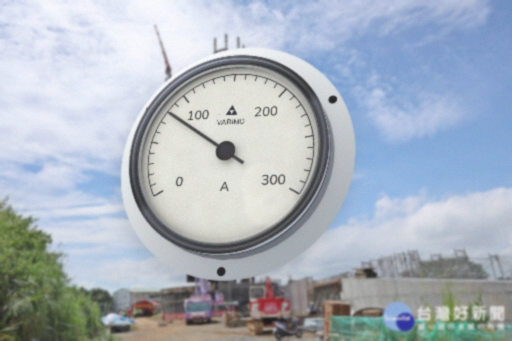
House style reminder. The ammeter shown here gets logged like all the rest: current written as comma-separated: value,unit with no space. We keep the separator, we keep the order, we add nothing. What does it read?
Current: 80,A
